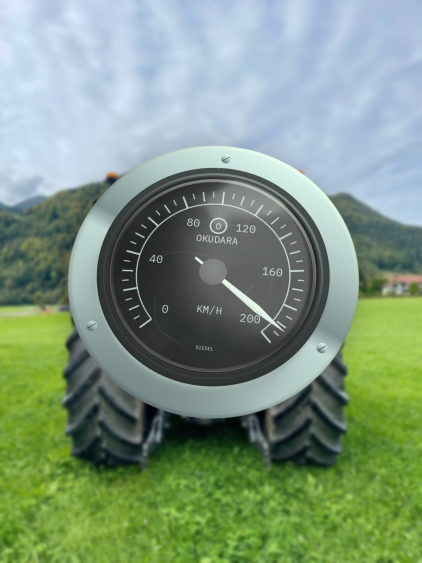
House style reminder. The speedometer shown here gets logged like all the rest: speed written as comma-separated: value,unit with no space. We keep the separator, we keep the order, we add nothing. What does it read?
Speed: 192.5,km/h
